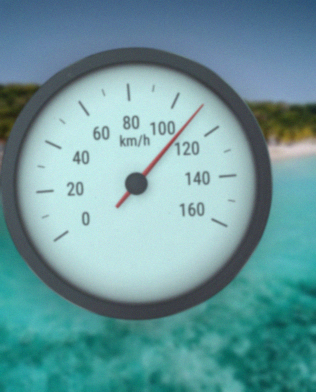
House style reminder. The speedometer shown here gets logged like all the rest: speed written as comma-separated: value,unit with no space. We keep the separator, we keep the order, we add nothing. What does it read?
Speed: 110,km/h
